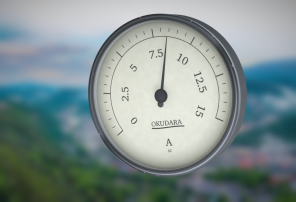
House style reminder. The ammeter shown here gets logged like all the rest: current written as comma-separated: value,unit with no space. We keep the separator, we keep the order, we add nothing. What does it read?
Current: 8.5,A
